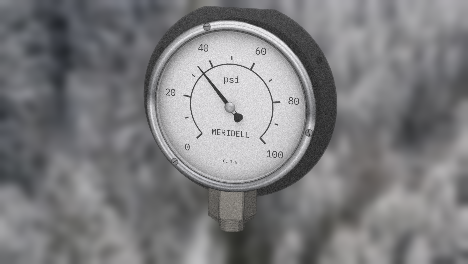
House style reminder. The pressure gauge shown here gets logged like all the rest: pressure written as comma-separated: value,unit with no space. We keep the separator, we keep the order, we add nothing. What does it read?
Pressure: 35,psi
